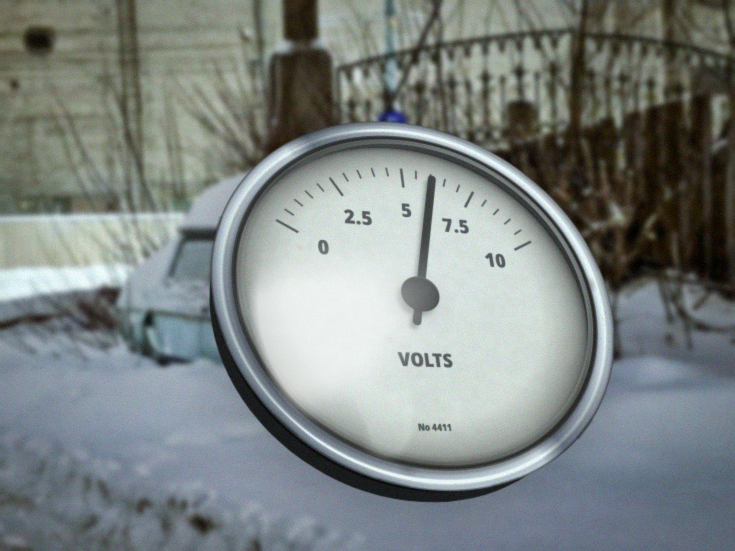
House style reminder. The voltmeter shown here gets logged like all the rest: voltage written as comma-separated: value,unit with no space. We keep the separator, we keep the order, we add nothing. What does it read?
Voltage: 6,V
